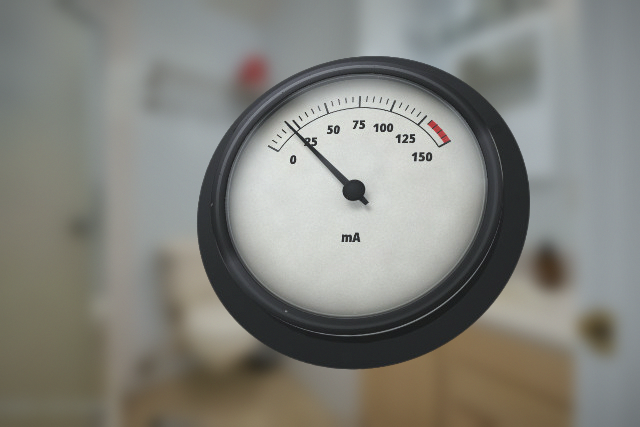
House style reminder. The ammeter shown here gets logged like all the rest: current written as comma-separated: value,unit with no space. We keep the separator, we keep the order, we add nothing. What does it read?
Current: 20,mA
